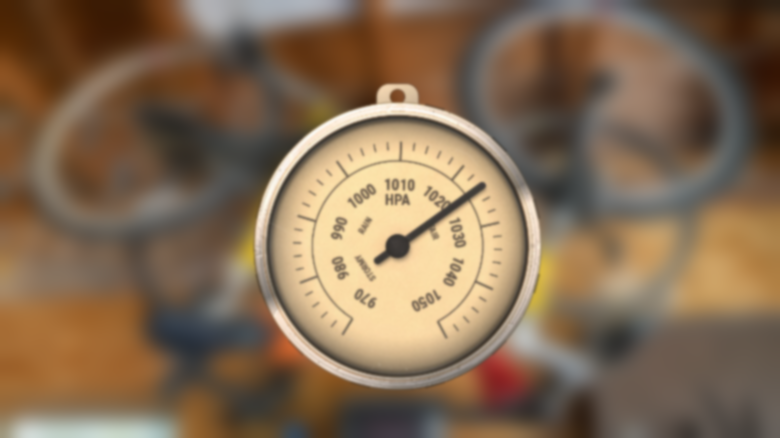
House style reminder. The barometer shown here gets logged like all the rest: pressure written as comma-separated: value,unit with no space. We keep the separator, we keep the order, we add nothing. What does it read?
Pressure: 1024,hPa
